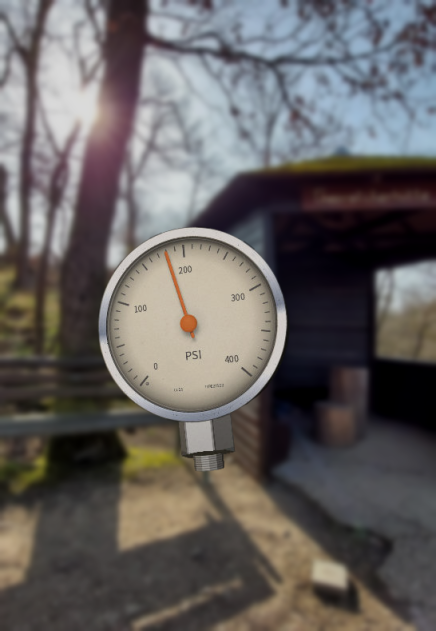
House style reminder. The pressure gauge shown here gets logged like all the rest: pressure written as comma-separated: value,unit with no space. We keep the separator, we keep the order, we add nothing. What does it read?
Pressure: 180,psi
